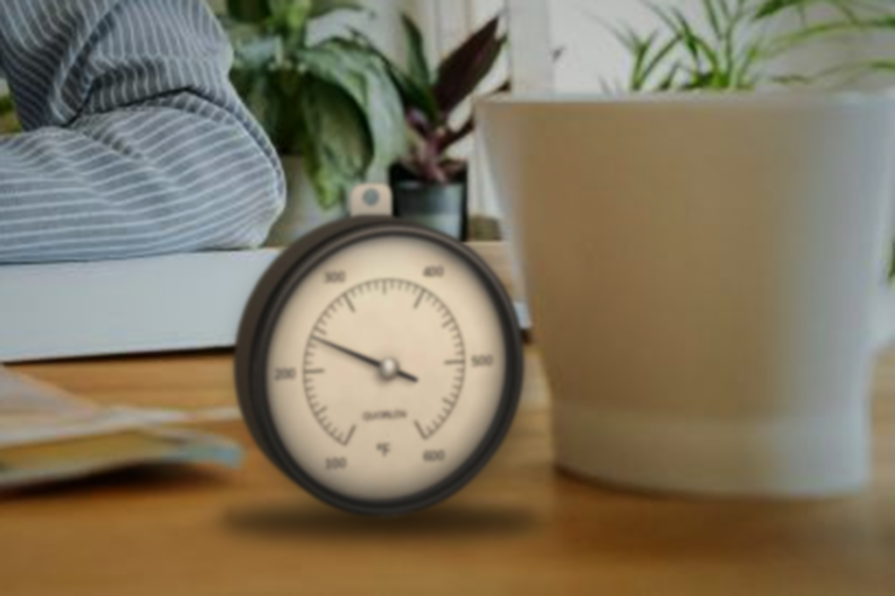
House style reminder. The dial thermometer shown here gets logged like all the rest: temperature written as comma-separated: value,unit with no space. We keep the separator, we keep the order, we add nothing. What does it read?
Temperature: 240,°F
